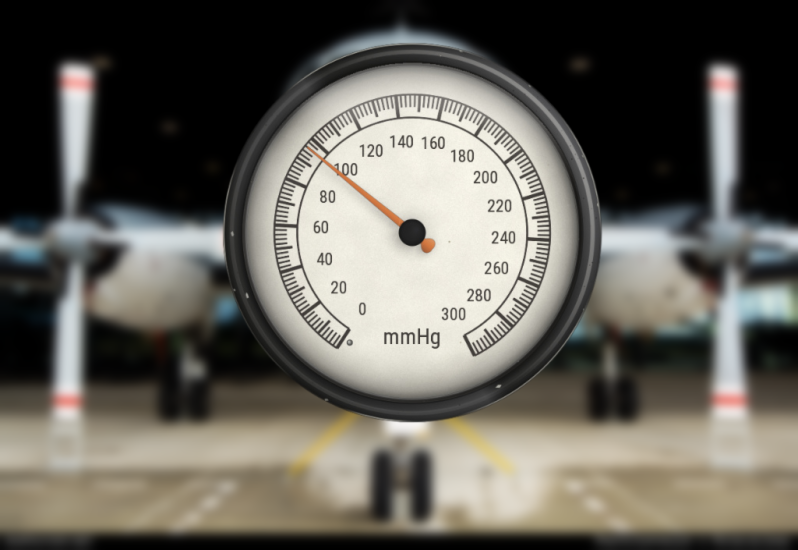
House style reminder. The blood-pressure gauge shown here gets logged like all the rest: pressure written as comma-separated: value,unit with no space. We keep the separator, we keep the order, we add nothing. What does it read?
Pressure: 96,mmHg
